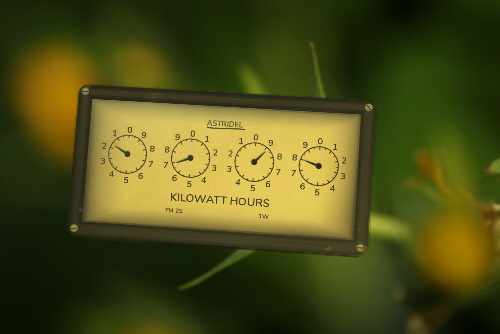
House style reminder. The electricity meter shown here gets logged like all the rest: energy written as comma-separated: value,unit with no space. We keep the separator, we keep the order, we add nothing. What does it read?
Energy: 1688,kWh
